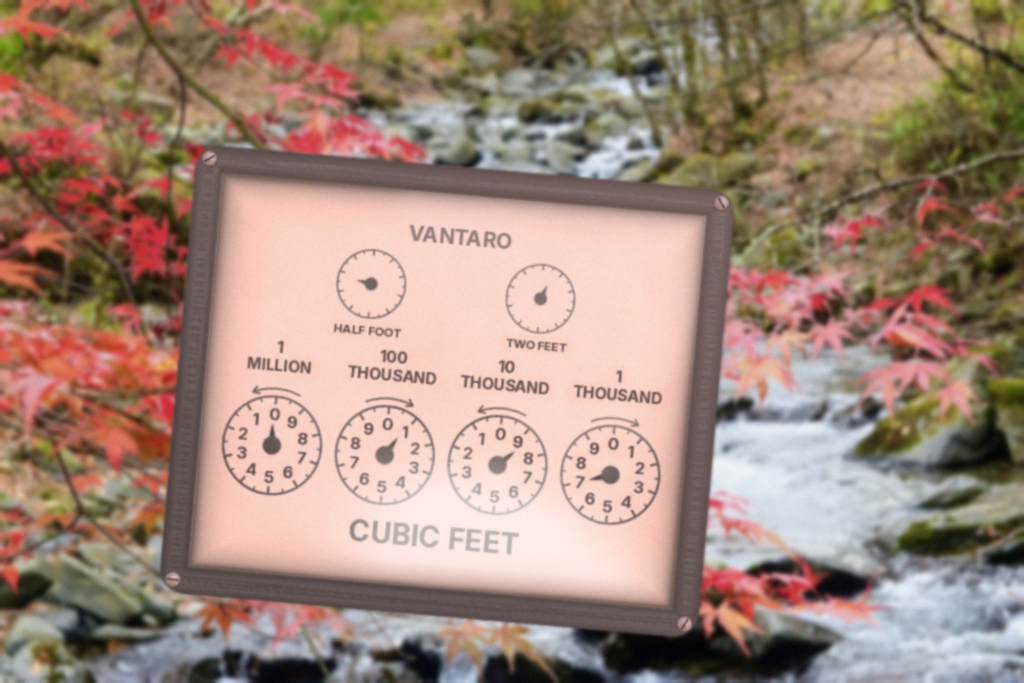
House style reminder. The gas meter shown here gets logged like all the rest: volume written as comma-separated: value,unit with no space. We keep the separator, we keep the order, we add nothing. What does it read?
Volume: 8700,ft³
